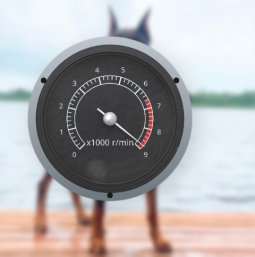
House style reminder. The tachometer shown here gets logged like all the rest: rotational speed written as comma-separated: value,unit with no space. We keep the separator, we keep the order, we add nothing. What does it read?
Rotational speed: 8800,rpm
